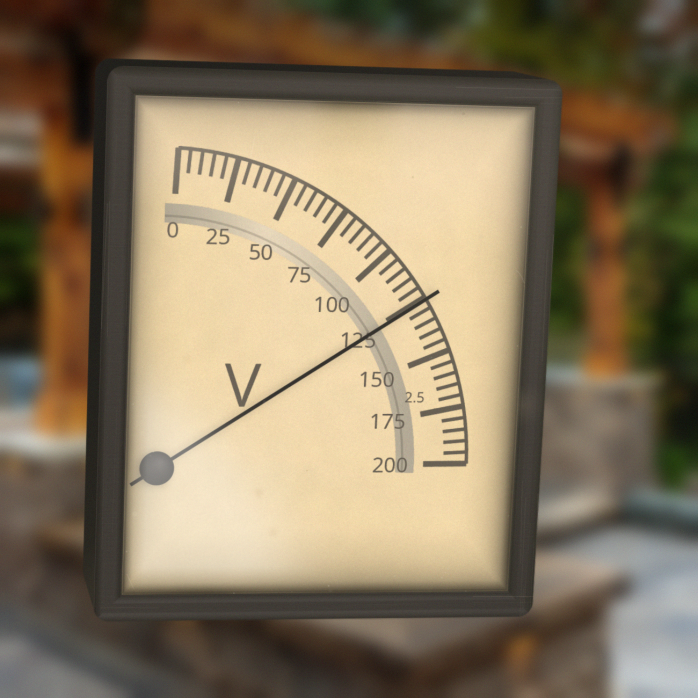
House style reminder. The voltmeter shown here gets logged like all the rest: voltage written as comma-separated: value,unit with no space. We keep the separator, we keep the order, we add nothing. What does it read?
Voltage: 125,V
